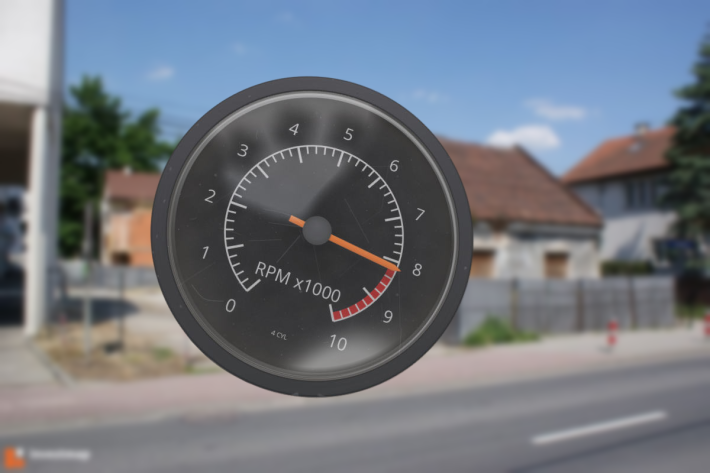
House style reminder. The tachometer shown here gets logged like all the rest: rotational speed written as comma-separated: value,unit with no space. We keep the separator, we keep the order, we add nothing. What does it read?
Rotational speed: 8200,rpm
